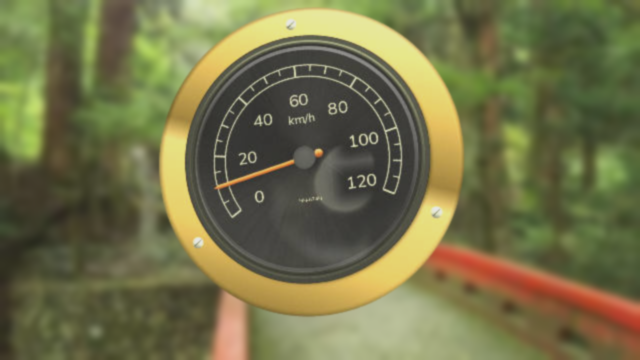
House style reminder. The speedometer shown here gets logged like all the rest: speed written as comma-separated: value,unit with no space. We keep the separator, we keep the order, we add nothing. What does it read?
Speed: 10,km/h
